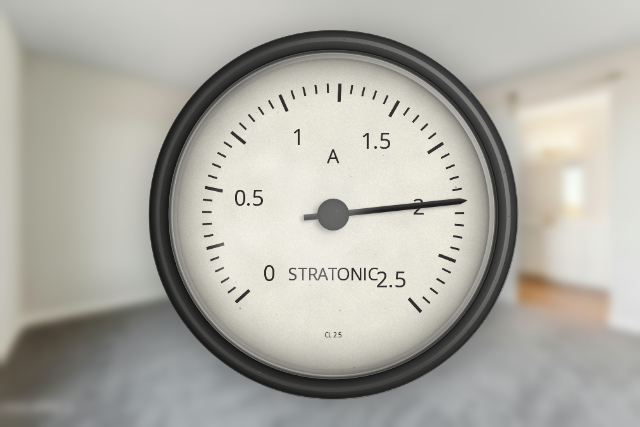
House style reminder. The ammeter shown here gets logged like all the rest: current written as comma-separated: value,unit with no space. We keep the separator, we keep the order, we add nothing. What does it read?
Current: 2,A
